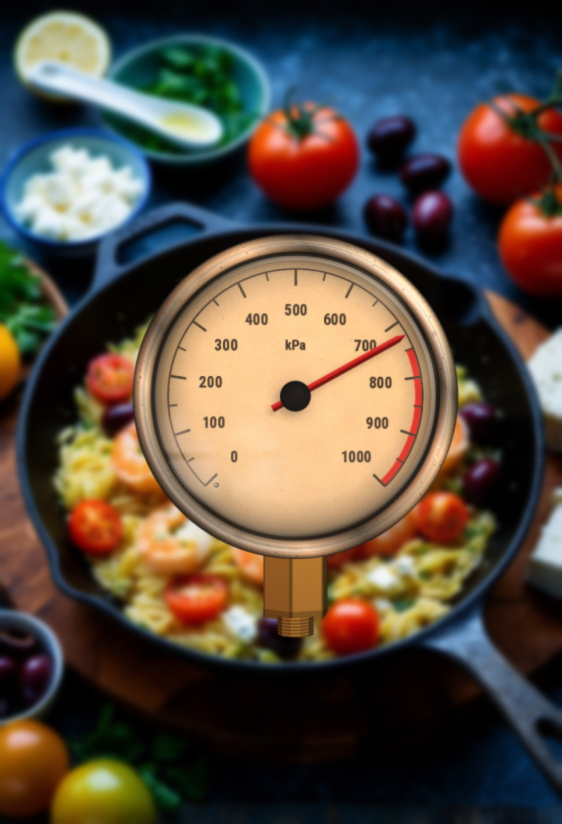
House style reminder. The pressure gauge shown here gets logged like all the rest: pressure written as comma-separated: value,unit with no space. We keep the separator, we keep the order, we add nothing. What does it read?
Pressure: 725,kPa
